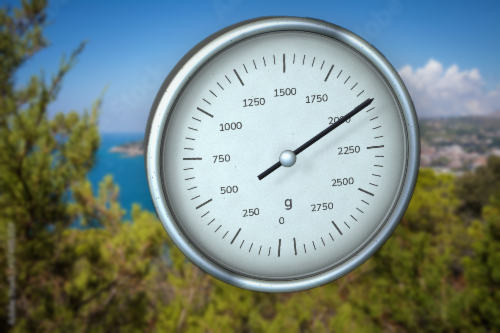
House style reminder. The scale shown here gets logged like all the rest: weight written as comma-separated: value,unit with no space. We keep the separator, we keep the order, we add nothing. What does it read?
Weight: 2000,g
